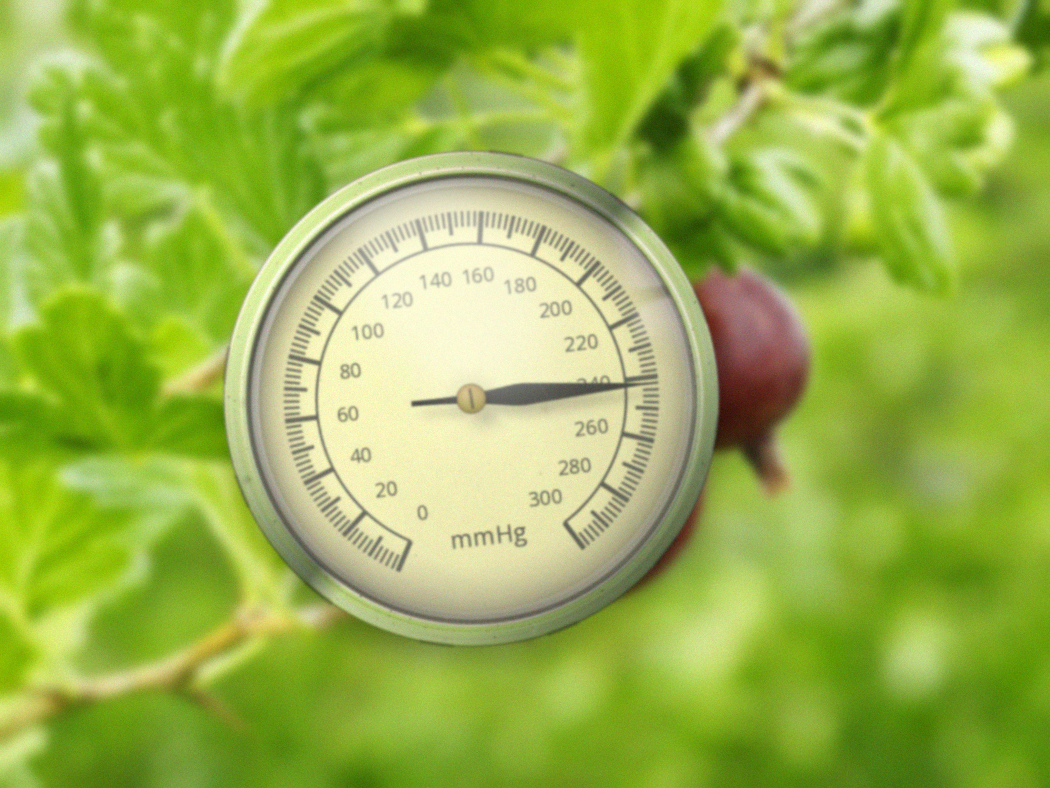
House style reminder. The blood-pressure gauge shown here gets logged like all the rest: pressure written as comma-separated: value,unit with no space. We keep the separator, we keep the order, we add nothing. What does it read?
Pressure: 242,mmHg
